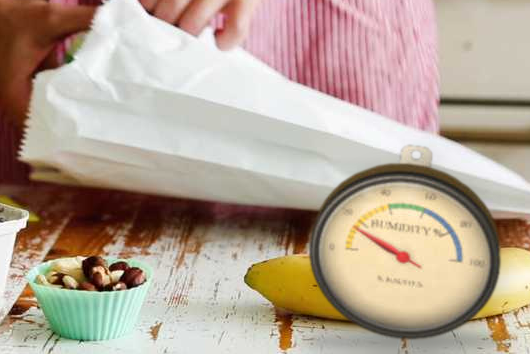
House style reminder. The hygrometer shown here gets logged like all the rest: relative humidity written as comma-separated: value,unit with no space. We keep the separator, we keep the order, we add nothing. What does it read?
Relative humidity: 16,%
